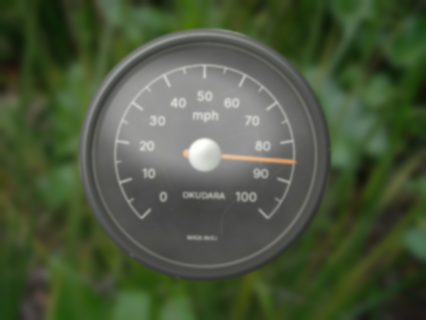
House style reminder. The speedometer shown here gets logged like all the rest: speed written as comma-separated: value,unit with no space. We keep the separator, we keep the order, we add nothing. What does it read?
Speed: 85,mph
